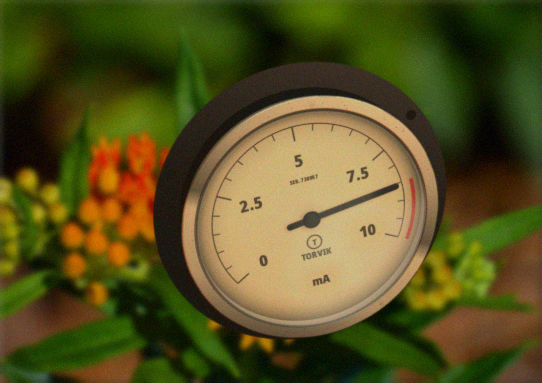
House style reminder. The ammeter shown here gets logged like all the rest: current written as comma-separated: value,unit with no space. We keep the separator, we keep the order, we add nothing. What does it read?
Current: 8.5,mA
